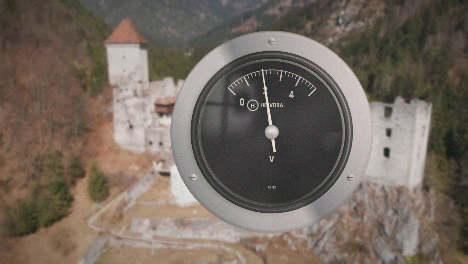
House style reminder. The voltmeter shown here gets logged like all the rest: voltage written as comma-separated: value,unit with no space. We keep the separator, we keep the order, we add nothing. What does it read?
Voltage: 2,V
